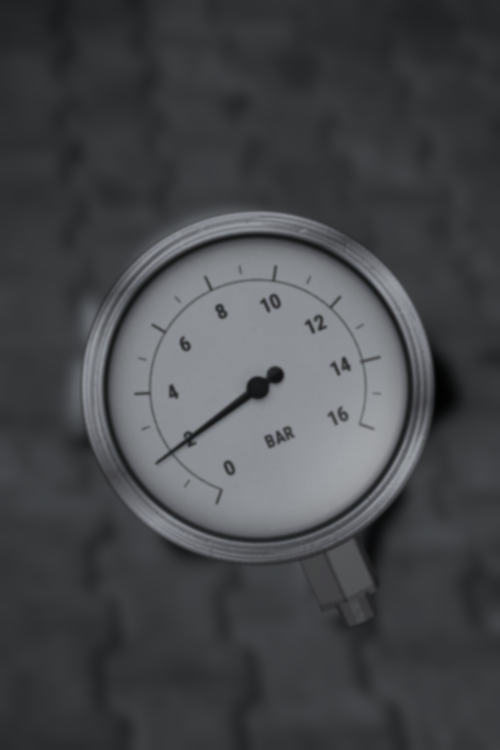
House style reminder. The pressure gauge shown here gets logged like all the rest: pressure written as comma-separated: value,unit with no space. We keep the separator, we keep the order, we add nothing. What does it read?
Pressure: 2,bar
